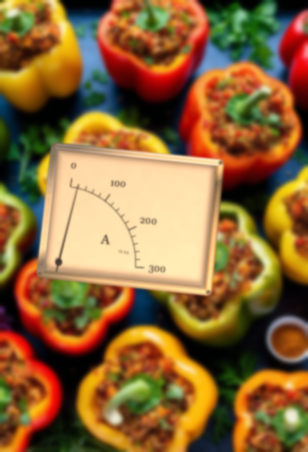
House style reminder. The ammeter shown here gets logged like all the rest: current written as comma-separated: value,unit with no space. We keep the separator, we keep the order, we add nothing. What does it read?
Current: 20,A
